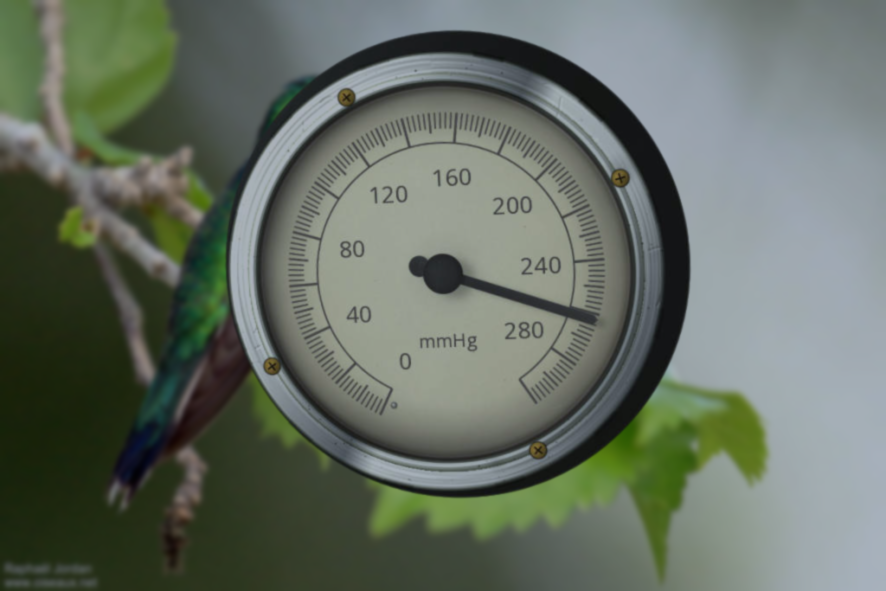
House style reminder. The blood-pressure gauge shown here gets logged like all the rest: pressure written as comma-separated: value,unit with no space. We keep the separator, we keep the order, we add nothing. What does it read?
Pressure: 262,mmHg
